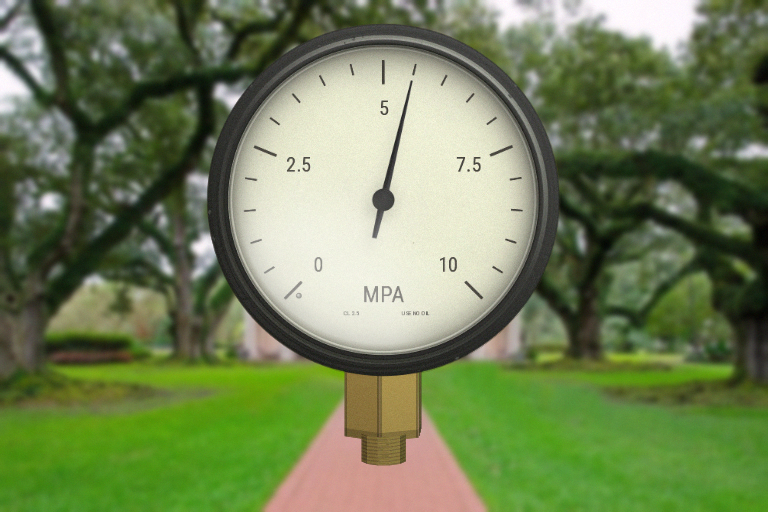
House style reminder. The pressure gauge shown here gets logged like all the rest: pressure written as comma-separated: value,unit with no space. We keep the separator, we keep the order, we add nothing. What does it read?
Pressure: 5.5,MPa
